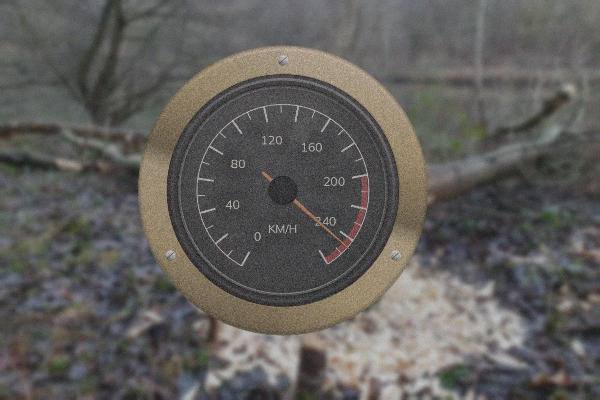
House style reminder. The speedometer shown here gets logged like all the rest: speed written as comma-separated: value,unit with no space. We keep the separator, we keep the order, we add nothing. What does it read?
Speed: 245,km/h
